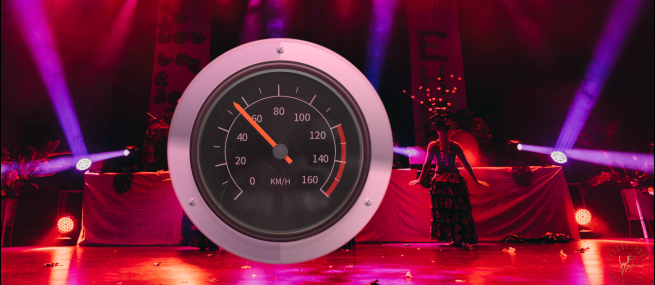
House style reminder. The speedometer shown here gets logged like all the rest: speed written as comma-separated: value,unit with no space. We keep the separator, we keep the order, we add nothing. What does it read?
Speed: 55,km/h
